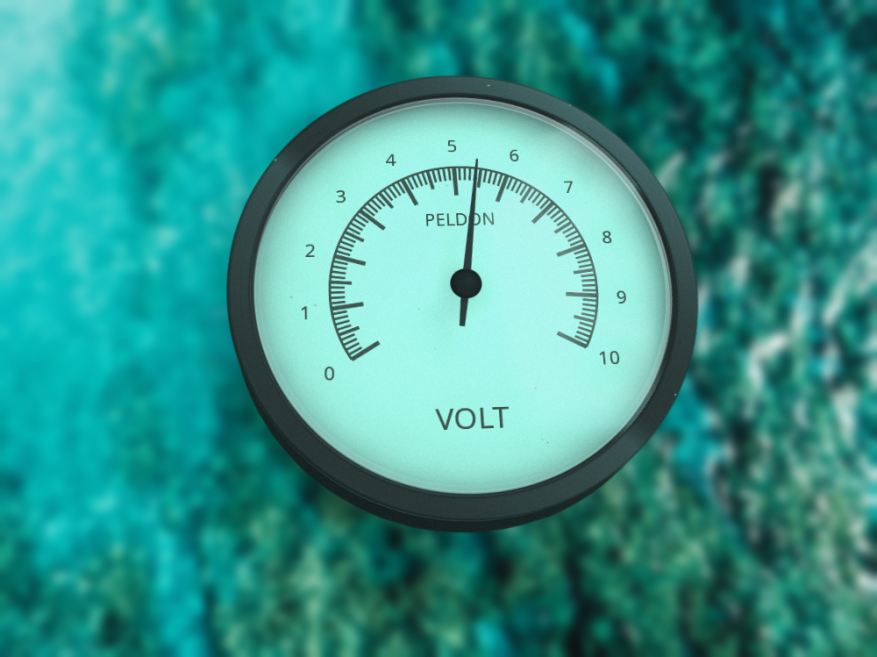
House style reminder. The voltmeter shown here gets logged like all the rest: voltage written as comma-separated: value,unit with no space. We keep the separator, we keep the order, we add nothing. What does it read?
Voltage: 5.4,V
